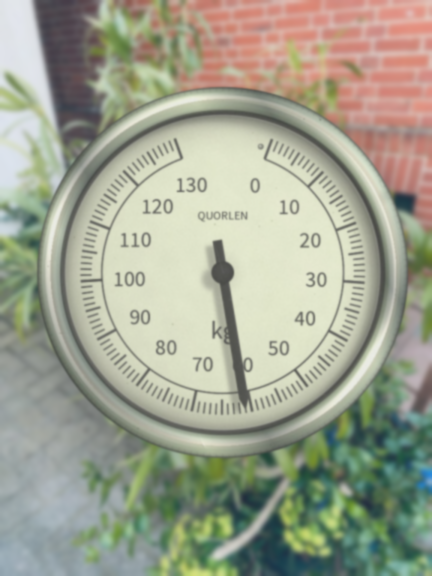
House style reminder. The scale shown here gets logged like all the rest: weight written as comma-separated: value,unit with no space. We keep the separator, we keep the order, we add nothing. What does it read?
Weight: 61,kg
